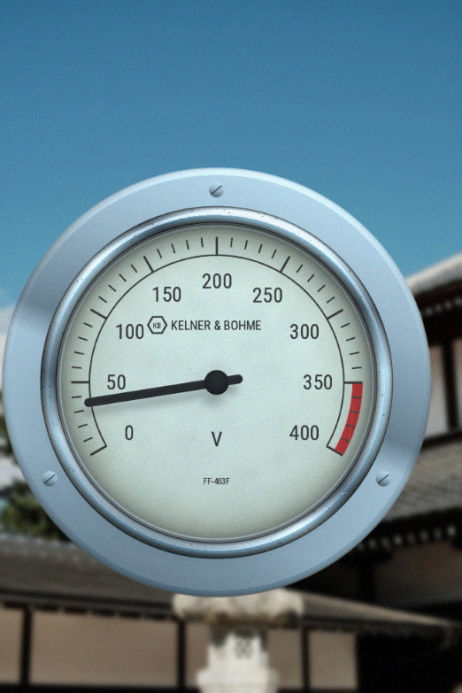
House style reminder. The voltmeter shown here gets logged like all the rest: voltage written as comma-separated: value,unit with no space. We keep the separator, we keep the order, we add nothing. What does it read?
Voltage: 35,V
